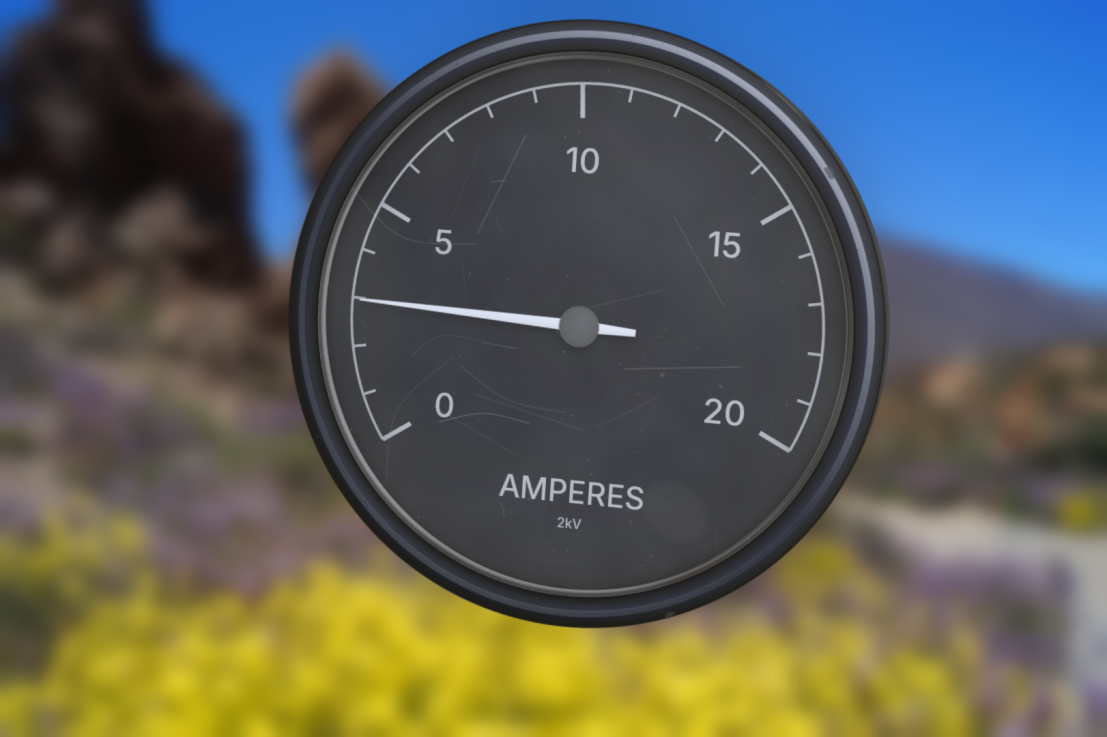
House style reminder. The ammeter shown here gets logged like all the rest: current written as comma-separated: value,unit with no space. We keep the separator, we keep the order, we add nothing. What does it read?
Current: 3,A
